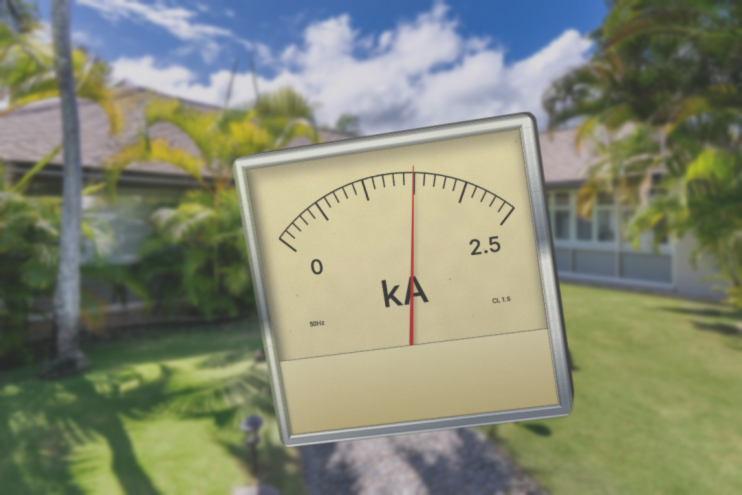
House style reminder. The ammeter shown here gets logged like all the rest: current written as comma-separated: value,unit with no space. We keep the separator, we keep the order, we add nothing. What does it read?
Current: 1.5,kA
